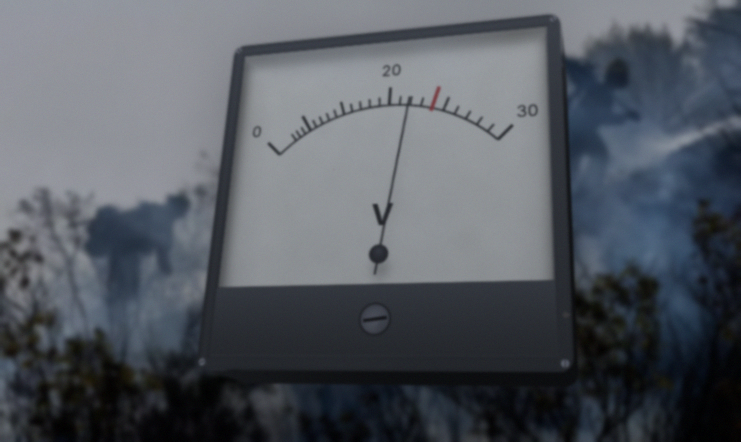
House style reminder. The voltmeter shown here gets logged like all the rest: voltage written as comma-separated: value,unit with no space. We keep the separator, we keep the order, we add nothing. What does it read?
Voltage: 22,V
